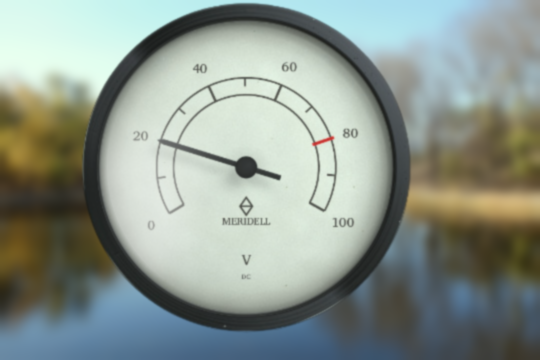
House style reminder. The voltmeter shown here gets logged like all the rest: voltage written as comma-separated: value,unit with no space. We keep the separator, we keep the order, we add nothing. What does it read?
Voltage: 20,V
